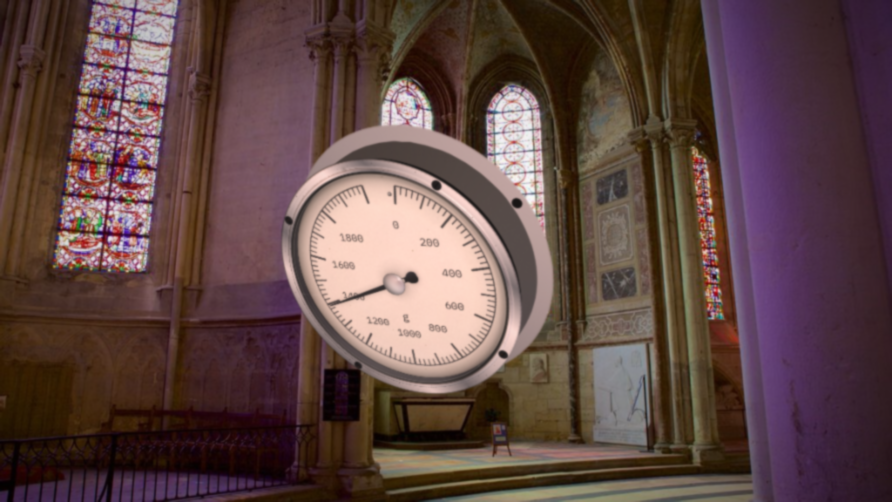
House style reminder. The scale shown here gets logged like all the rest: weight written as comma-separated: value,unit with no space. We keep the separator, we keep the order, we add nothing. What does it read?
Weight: 1400,g
